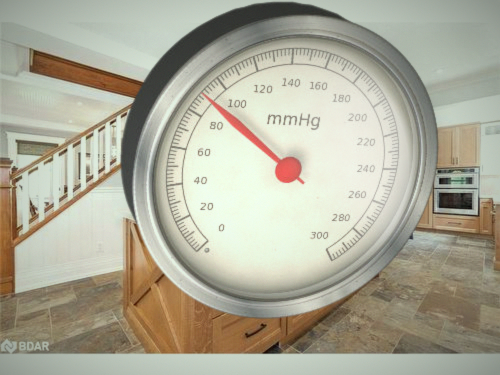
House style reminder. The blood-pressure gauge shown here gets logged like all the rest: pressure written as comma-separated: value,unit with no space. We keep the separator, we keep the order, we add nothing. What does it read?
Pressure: 90,mmHg
